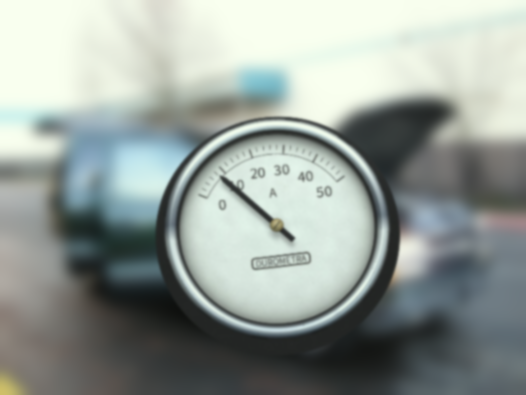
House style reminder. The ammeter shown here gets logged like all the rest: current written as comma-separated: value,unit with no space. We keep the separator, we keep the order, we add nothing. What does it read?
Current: 8,A
